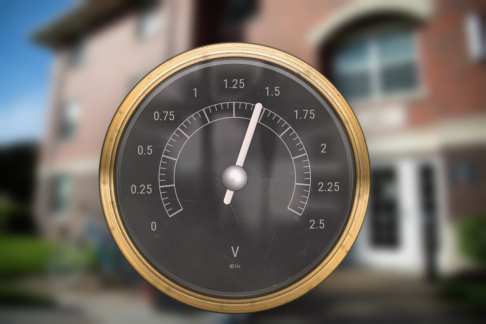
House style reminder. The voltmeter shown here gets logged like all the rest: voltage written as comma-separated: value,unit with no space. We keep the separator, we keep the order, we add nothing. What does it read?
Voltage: 1.45,V
